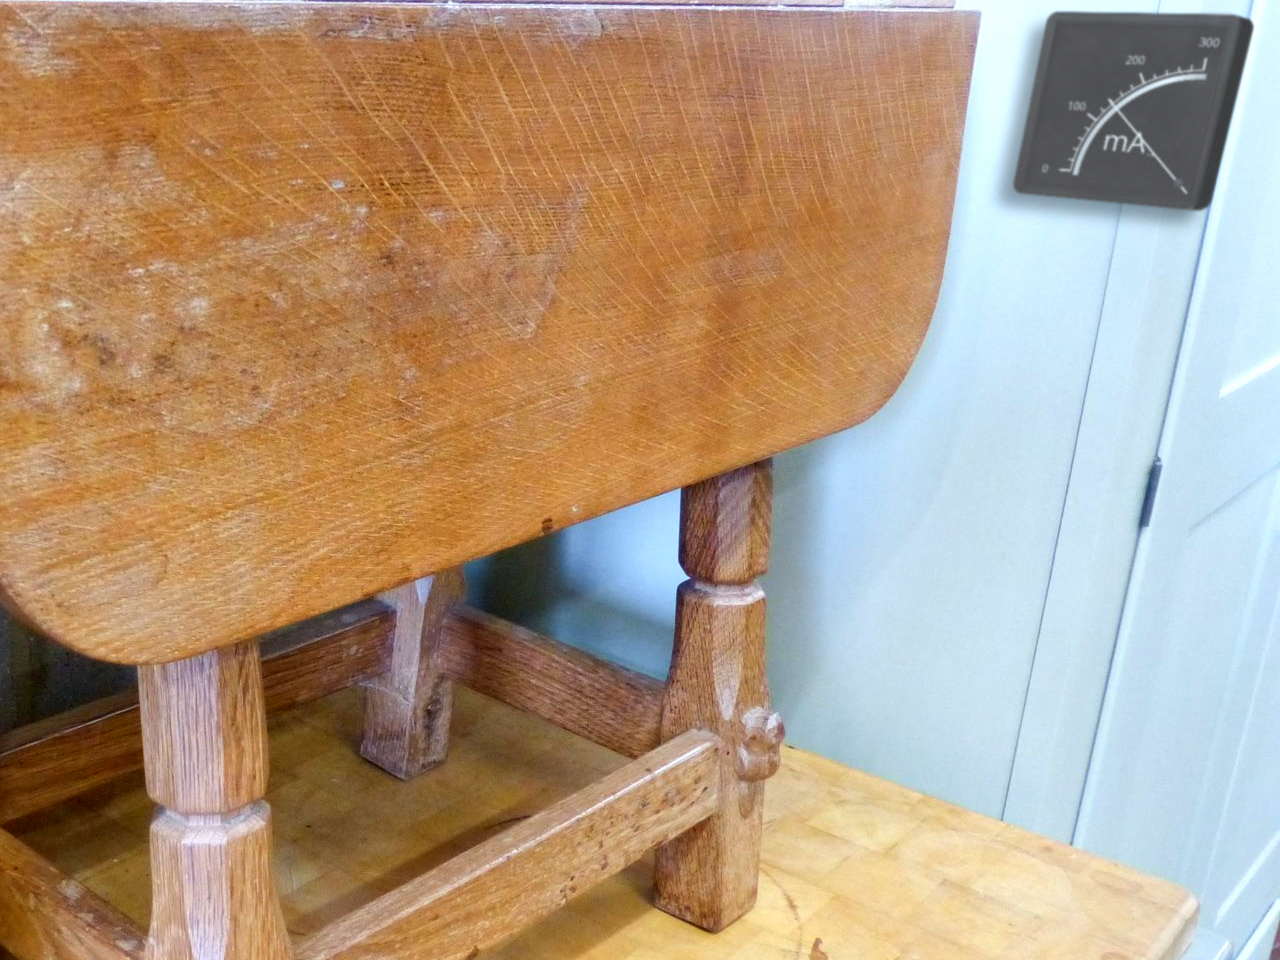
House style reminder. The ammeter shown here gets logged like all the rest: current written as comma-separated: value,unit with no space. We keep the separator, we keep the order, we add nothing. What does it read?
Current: 140,mA
